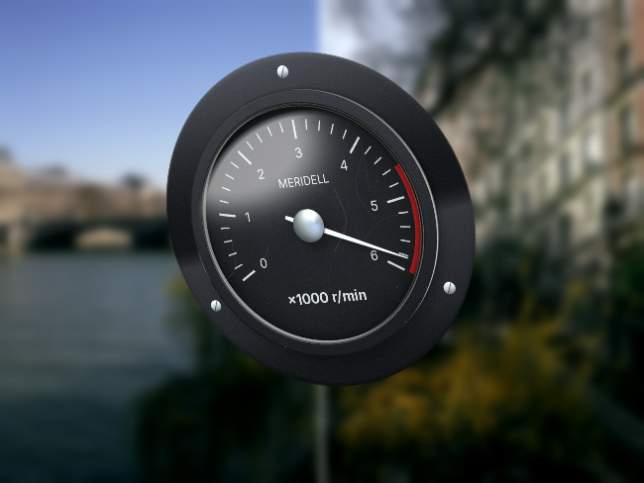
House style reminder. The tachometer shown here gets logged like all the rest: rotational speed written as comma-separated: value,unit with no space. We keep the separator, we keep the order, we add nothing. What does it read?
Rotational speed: 5800,rpm
